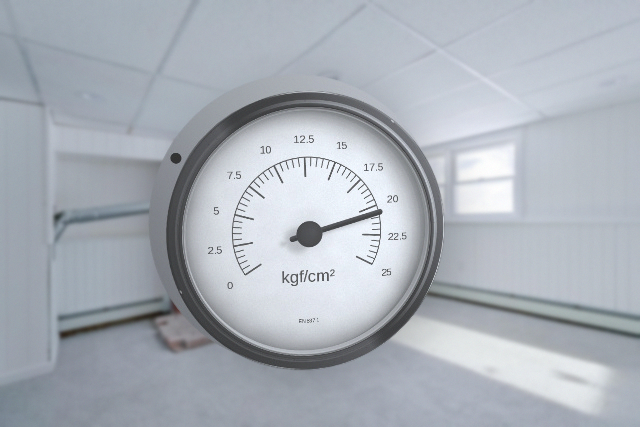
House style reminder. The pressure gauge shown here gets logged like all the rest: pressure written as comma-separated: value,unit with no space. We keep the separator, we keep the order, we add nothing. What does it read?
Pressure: 20.5,kg/cm²
